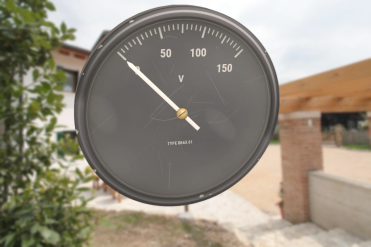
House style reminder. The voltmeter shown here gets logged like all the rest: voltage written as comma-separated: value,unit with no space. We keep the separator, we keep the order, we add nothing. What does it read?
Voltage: 0,V
